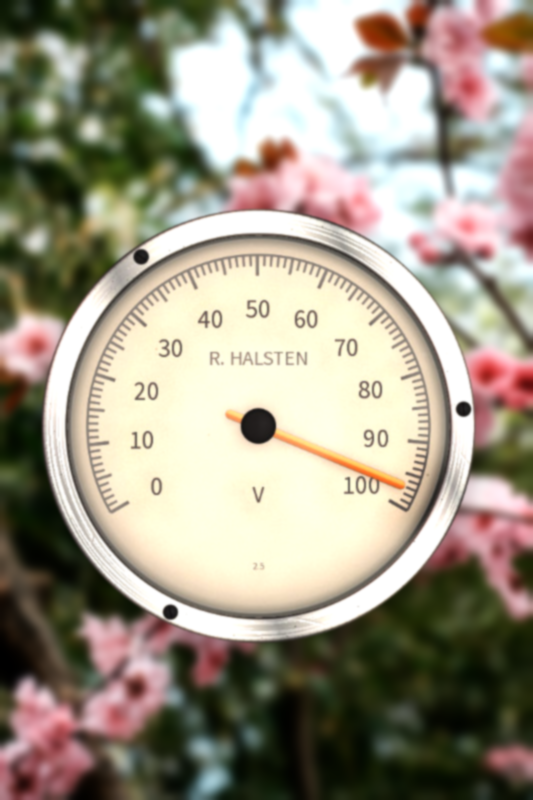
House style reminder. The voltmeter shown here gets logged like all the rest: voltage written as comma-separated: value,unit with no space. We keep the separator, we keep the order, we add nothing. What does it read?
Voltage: 97,V
